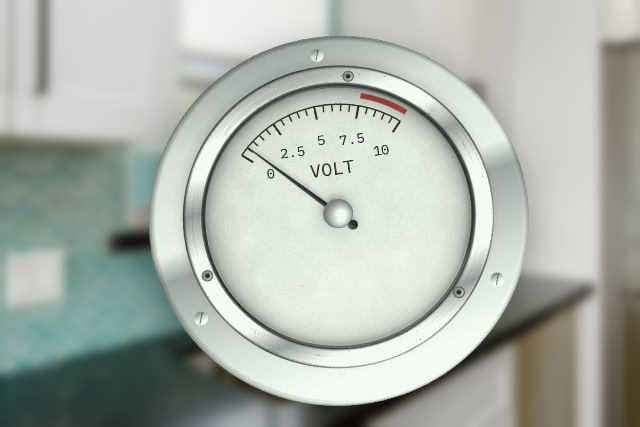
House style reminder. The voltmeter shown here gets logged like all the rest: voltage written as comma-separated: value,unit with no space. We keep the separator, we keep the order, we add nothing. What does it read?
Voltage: 0.5,V
